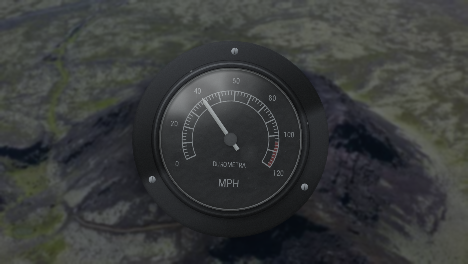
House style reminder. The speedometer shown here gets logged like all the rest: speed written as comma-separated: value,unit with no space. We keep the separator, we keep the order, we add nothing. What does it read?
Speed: 40,mph
